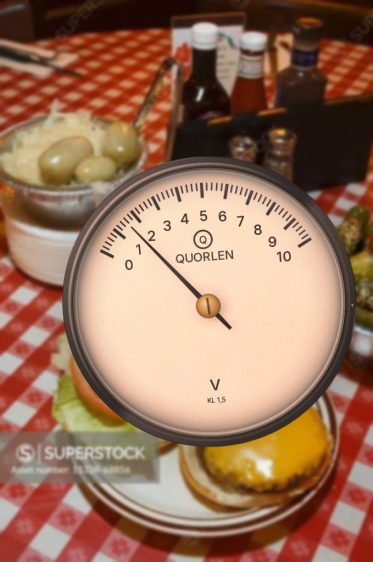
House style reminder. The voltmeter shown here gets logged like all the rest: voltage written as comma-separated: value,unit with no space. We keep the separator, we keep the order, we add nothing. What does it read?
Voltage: 1.6,V
